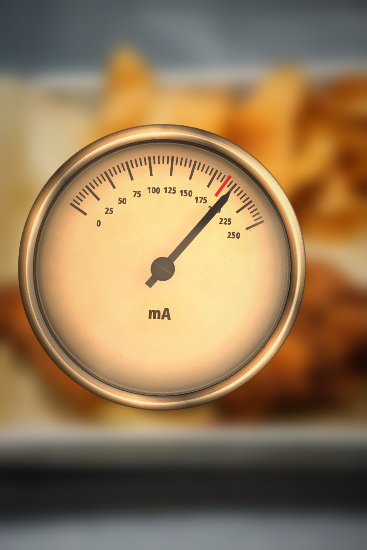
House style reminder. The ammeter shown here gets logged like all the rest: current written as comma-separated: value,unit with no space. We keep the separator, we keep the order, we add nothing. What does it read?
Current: 200,mA
